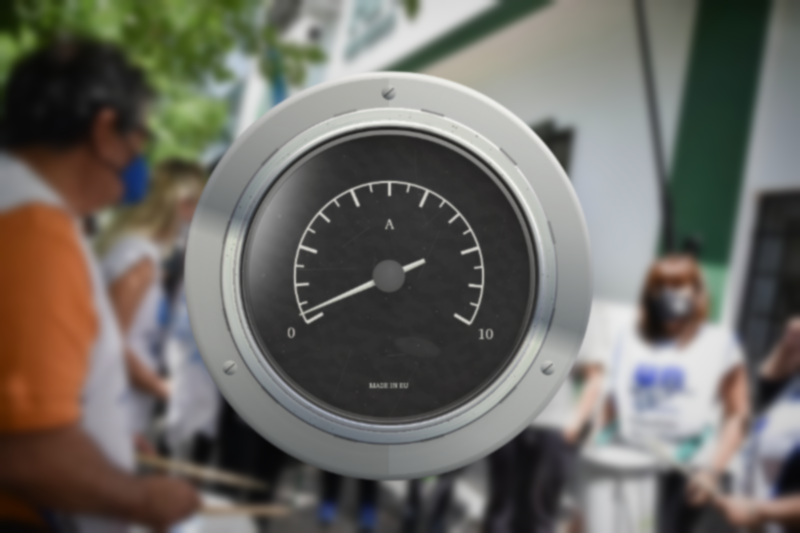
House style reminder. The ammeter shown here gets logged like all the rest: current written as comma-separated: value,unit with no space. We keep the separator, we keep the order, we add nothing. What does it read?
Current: 0.25,A
